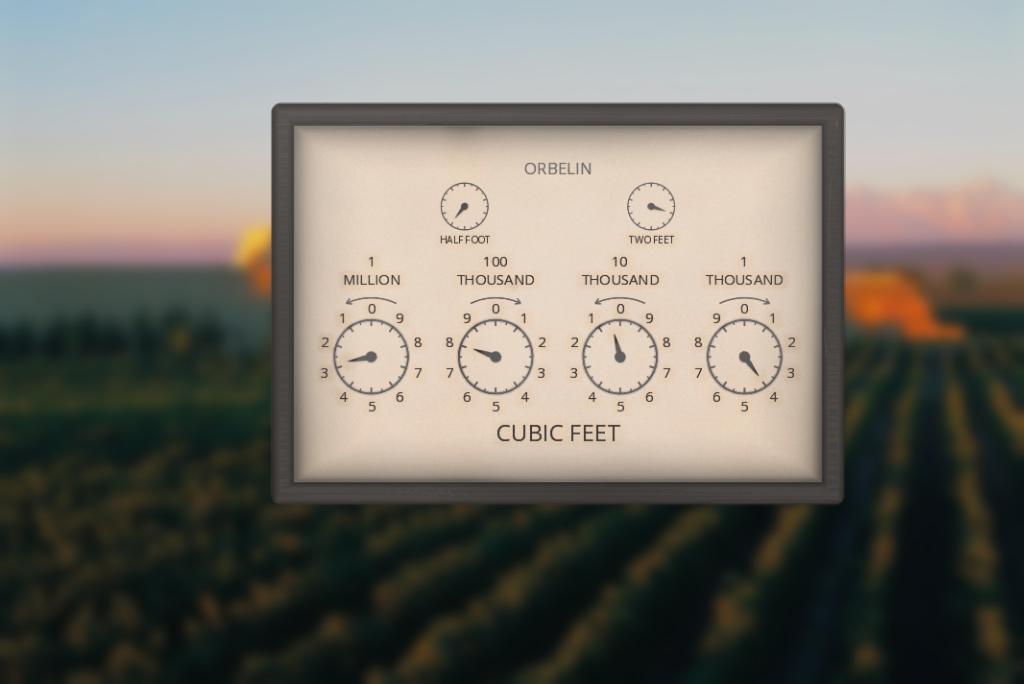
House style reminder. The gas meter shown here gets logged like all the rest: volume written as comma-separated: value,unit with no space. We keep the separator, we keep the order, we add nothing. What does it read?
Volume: 280400,ft³
